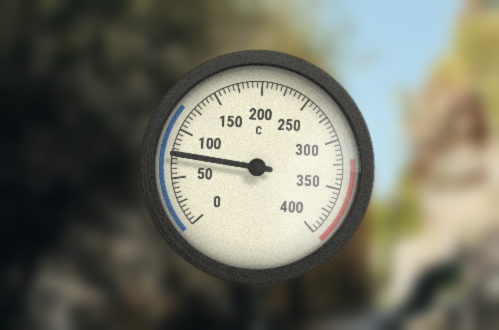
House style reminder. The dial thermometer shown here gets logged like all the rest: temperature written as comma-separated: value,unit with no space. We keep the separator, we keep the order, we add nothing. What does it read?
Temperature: 75,°C
